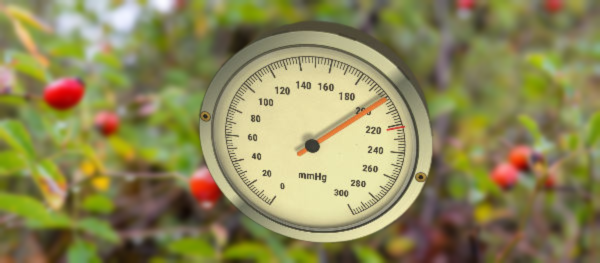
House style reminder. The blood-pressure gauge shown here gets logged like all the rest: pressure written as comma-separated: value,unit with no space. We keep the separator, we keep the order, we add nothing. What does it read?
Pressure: 200,mmHg
